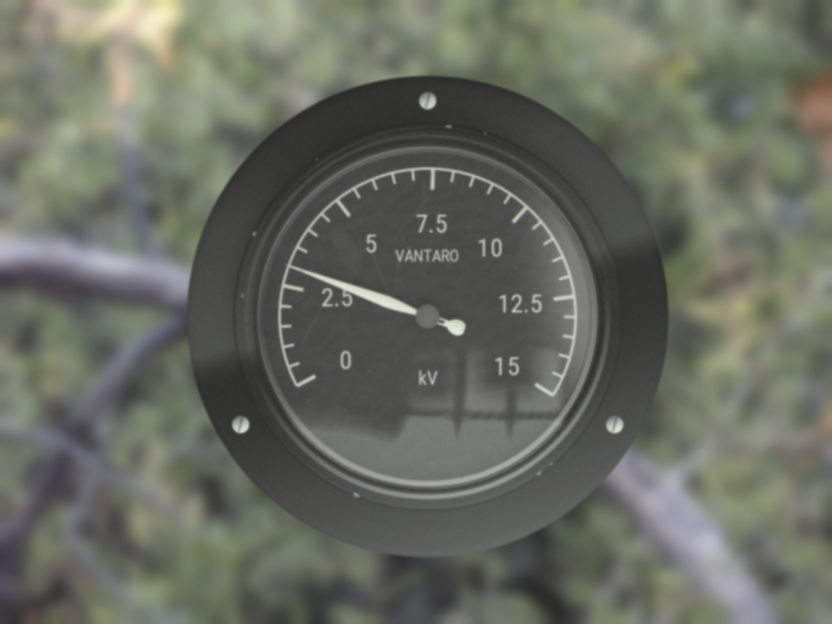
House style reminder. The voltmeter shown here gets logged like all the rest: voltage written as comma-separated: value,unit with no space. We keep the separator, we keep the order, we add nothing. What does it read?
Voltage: 3,kV
